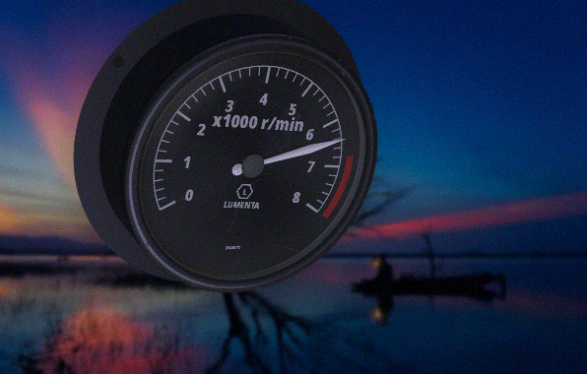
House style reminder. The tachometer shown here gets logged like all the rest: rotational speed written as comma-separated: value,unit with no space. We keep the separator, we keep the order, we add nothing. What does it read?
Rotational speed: 6400,rpm
